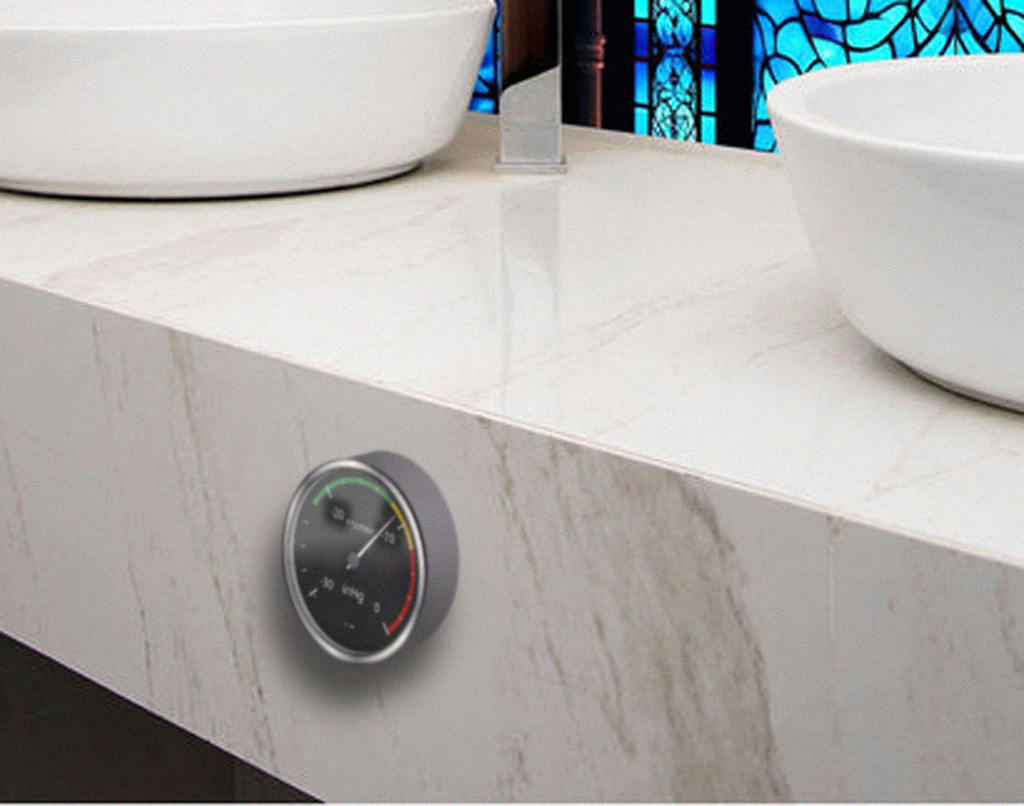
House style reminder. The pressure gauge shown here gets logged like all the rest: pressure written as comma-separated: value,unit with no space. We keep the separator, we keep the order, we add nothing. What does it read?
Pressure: -11,inHg
